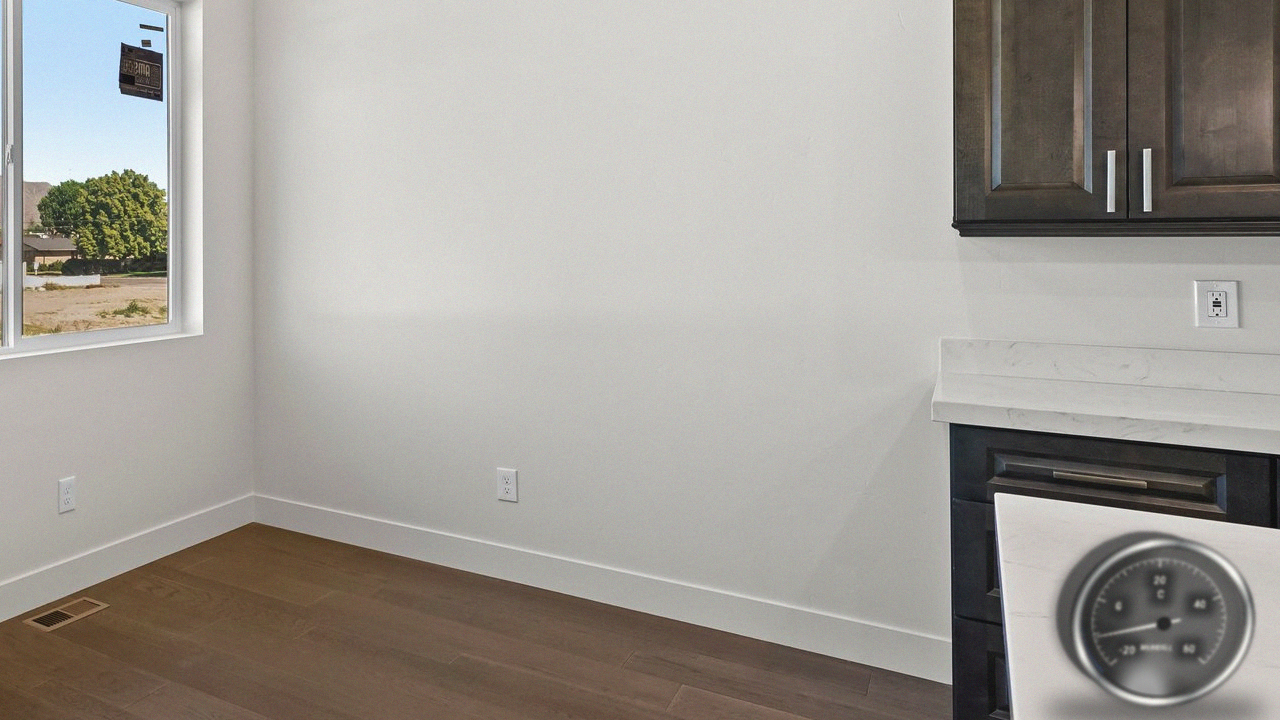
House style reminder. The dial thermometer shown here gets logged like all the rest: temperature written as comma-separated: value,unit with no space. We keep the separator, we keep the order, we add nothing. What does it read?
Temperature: -10,°C
